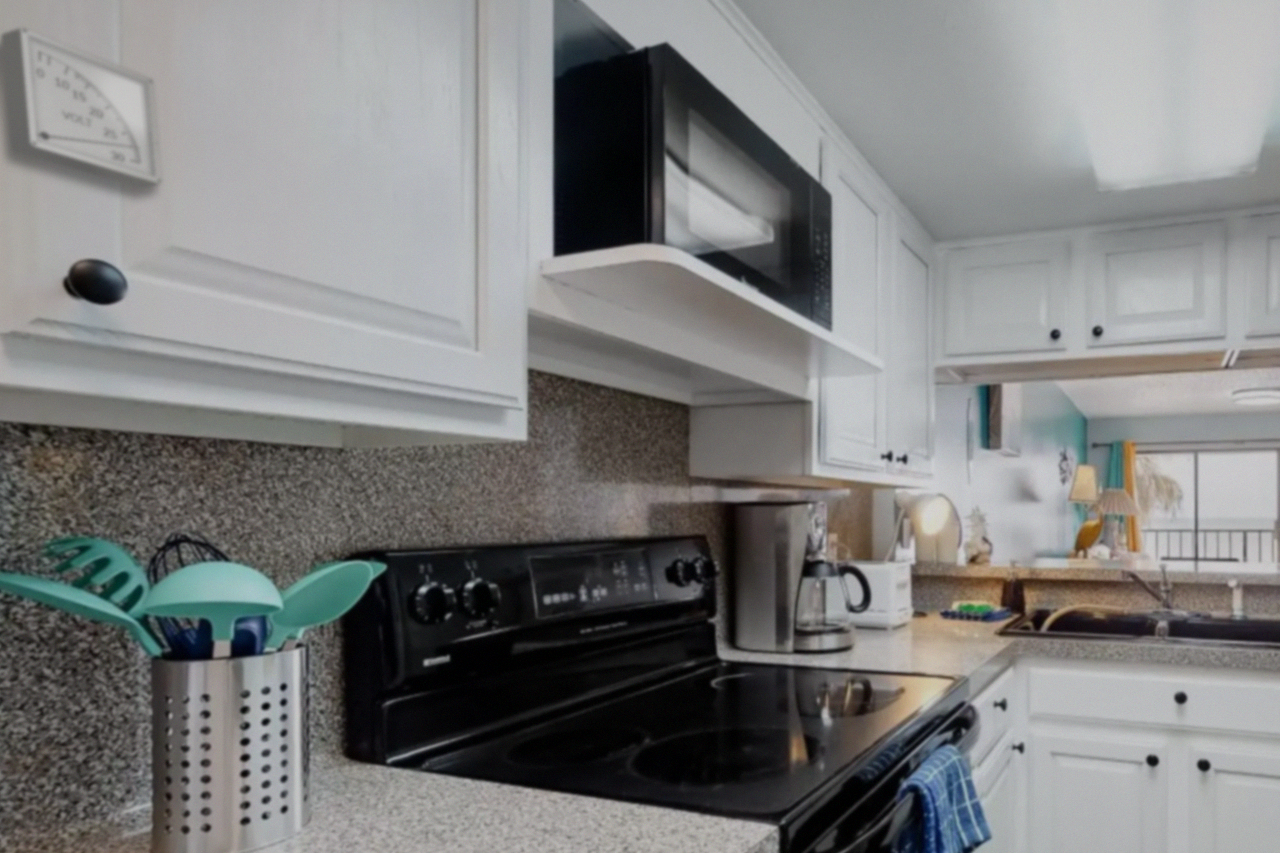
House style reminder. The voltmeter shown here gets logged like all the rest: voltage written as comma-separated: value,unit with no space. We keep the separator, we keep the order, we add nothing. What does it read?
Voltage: 27.5,V
